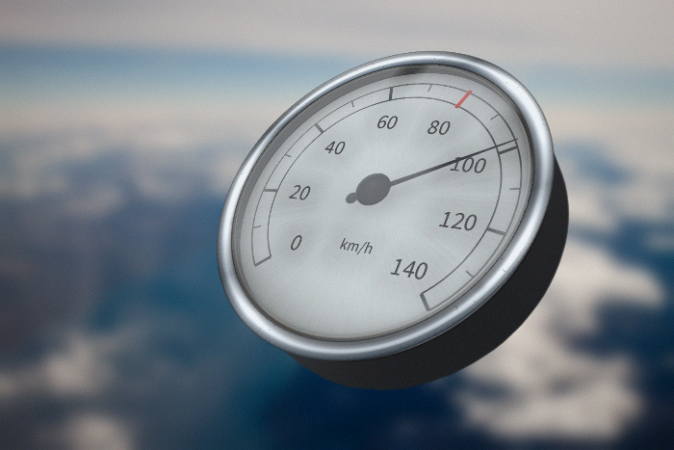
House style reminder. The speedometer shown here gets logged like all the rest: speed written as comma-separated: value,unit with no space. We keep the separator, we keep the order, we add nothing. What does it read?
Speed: 100,km/h
